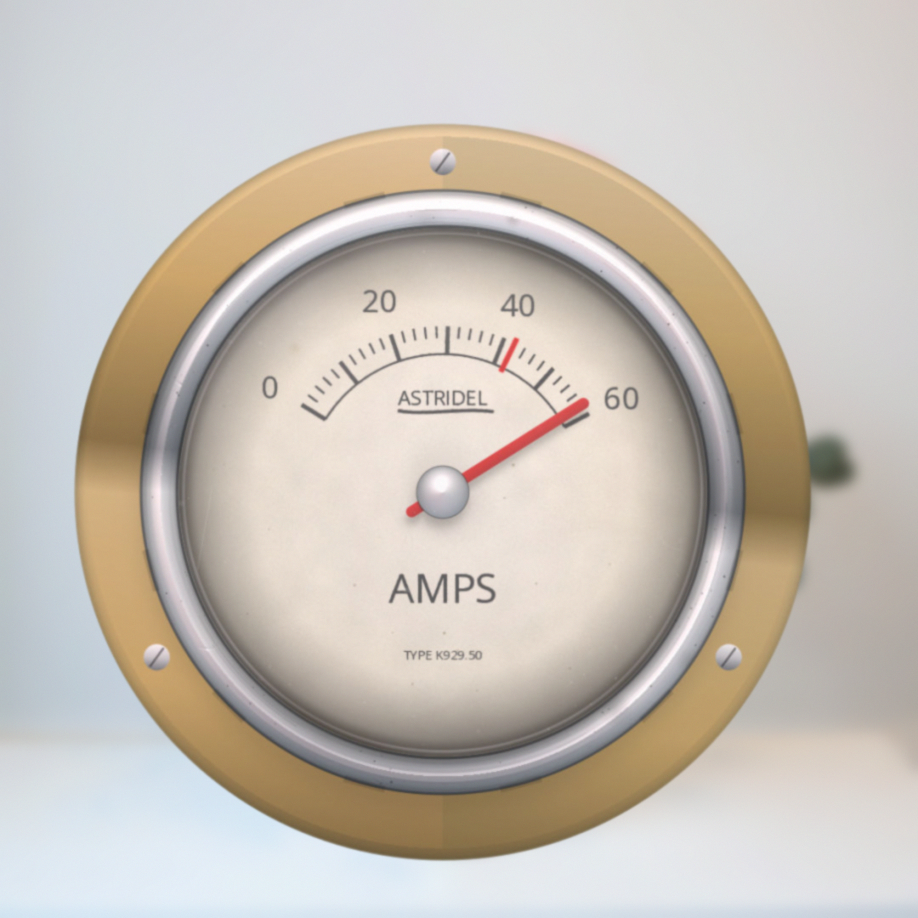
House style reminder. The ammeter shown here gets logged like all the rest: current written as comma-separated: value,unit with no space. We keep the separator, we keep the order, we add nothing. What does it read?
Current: 58,A
